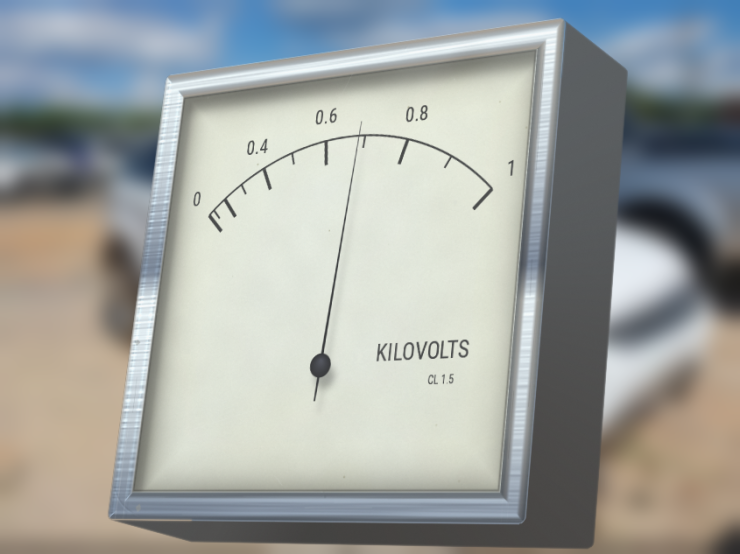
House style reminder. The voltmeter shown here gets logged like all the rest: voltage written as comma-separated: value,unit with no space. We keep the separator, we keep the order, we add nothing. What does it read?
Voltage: 0.7,kV
